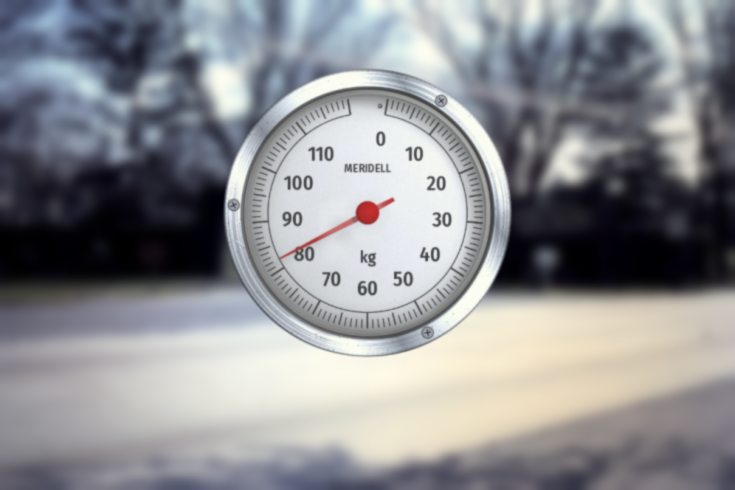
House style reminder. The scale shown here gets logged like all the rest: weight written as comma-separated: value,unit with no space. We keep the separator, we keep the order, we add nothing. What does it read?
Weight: 82,kg
